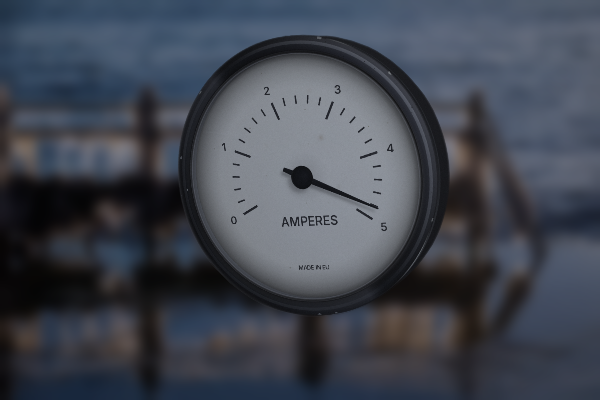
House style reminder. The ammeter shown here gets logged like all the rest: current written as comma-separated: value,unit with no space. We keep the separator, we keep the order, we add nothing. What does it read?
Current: 4.8,A
